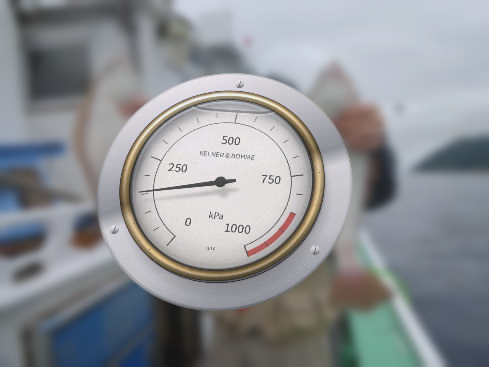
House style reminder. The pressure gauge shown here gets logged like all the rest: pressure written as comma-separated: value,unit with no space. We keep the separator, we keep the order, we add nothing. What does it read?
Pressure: 150,kPa
